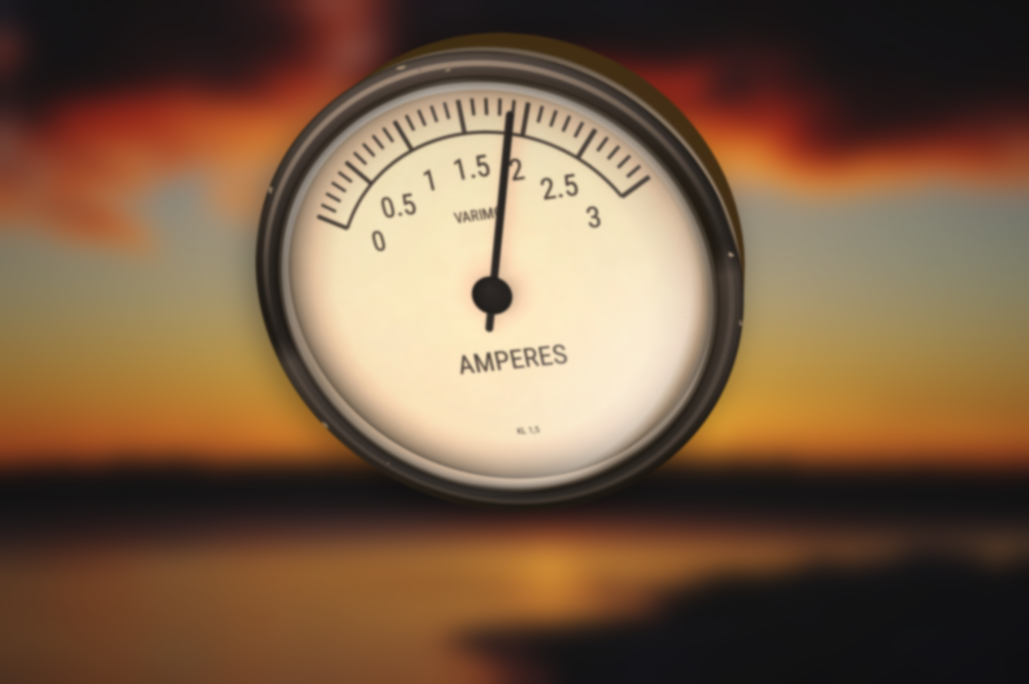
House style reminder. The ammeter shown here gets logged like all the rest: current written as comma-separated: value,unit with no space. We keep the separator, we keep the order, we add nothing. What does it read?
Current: 1.9,A
